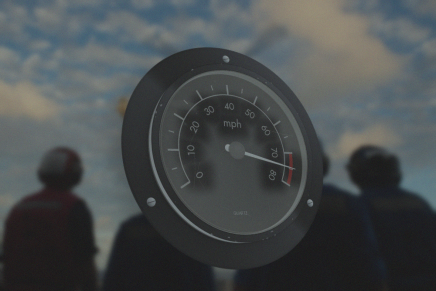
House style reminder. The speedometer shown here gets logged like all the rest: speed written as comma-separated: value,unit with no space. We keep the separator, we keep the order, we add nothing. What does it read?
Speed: 75,mph
